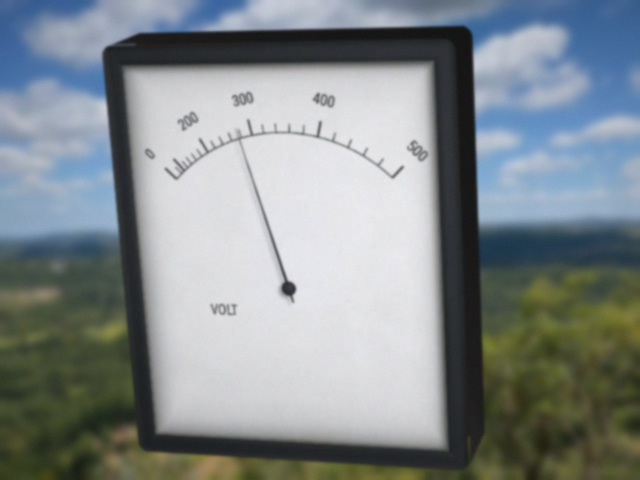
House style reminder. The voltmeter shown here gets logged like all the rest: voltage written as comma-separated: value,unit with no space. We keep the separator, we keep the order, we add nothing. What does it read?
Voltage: 280,V
